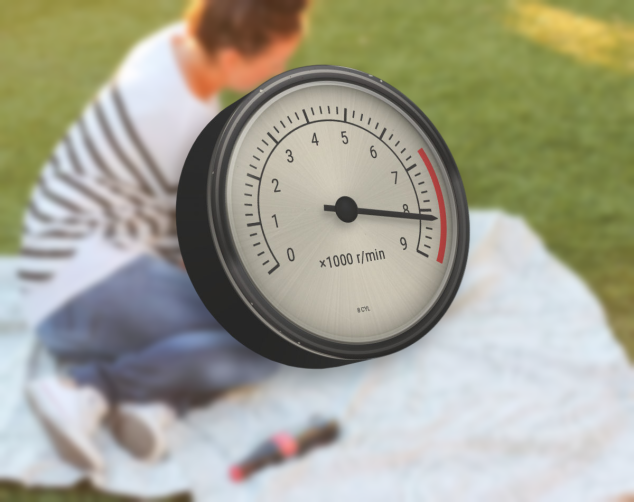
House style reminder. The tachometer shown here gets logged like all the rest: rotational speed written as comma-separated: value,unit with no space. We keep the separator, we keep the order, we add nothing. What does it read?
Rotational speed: 8200,rpm
